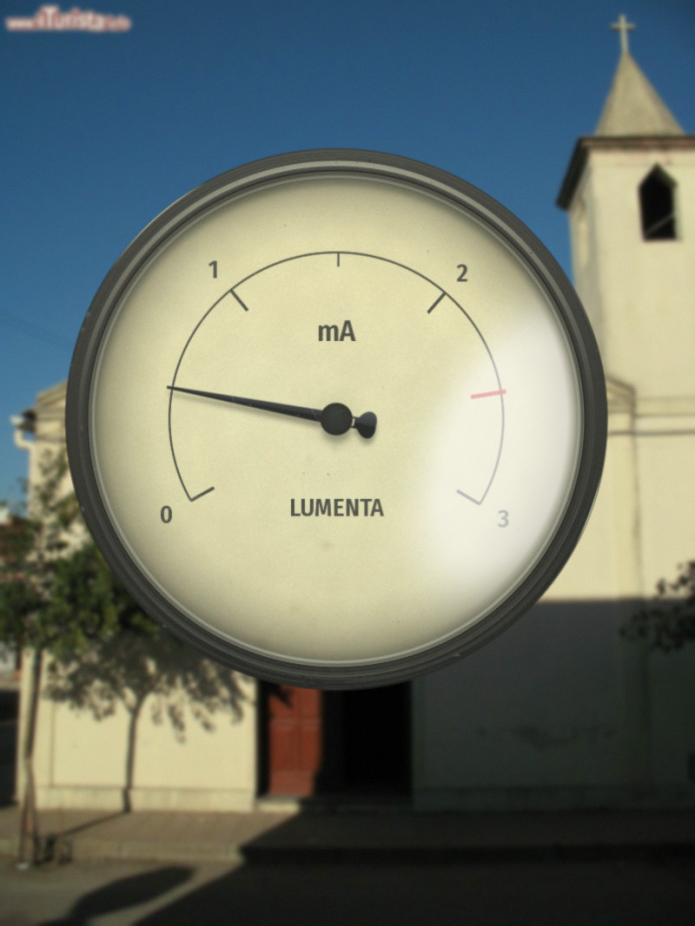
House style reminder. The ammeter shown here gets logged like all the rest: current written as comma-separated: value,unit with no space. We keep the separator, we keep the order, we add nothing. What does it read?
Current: 0.5,mA
